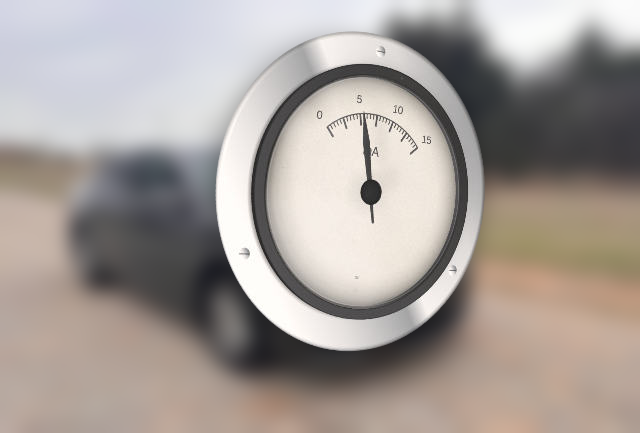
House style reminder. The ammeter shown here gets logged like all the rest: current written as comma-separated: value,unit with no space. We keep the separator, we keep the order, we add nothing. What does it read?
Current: 5,mA
